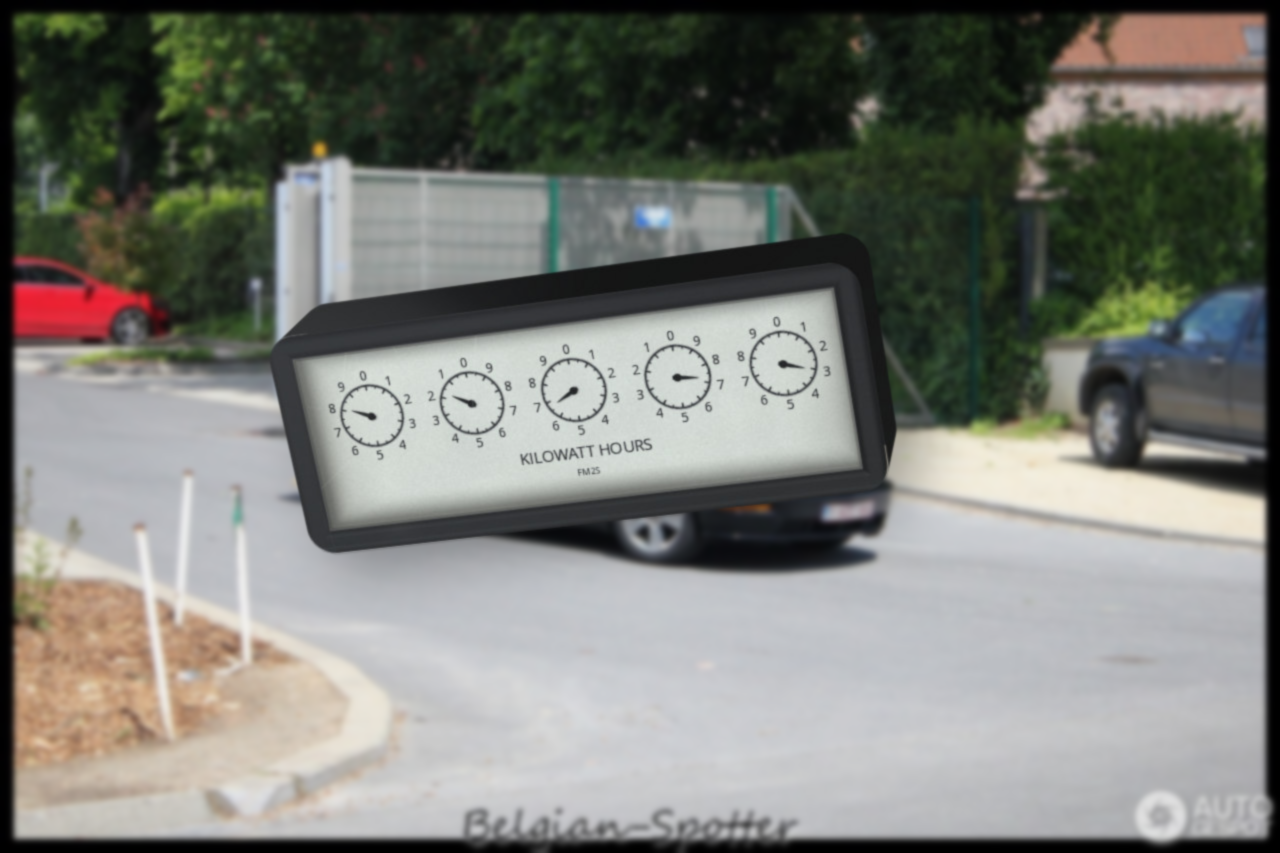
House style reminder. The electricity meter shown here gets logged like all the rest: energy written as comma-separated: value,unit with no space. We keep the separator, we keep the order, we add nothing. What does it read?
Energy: 81673,kWh
